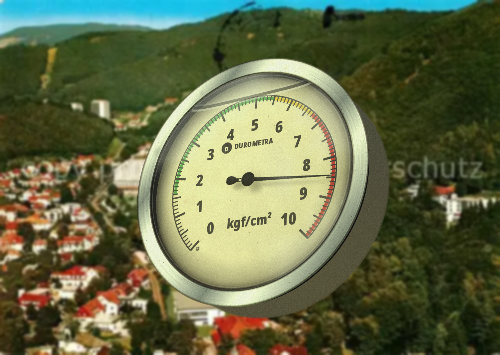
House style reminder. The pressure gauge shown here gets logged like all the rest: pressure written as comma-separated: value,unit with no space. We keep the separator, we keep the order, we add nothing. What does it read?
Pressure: 8.5,kg/cm²
